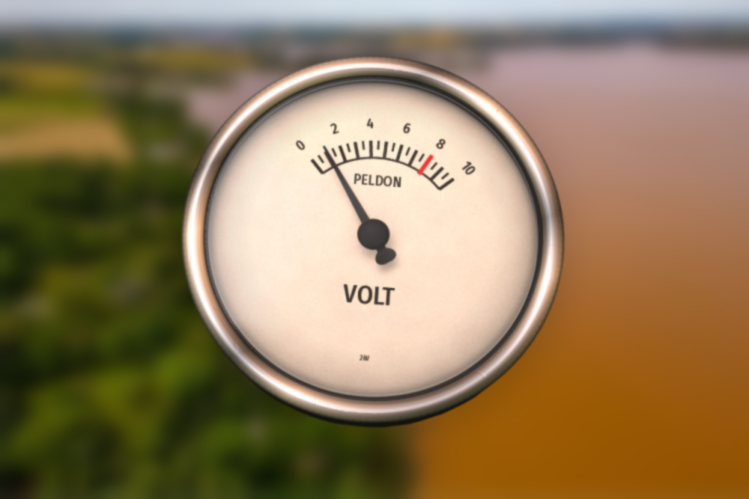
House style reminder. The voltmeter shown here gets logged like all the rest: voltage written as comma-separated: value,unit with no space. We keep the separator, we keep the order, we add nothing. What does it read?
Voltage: 1,V
